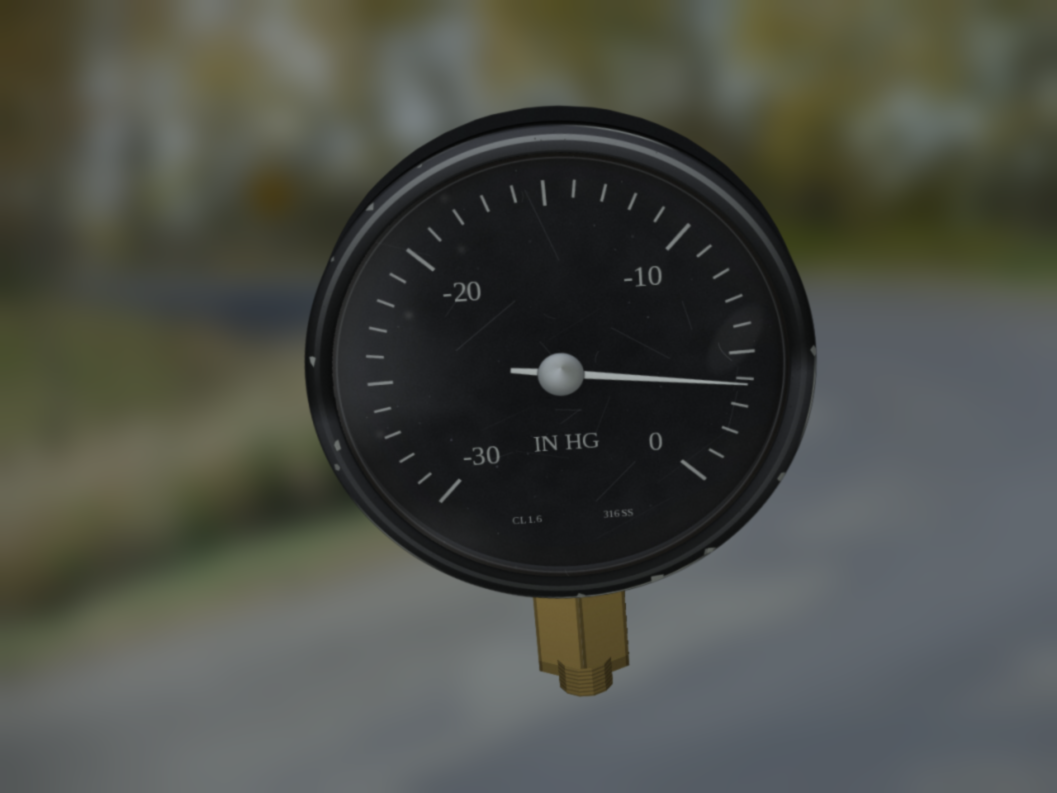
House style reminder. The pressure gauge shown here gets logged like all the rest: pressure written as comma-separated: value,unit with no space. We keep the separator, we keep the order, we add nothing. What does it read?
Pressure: -4,inHg
